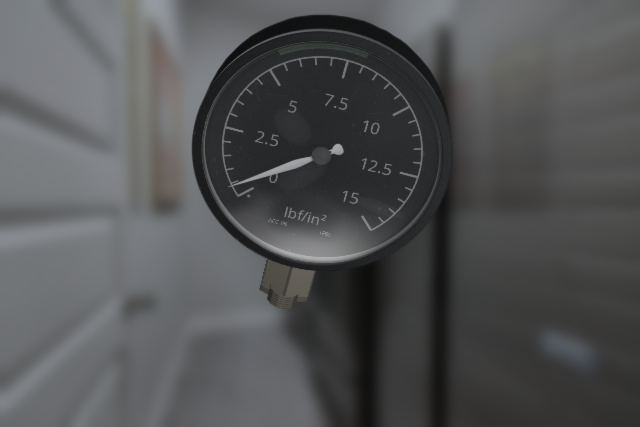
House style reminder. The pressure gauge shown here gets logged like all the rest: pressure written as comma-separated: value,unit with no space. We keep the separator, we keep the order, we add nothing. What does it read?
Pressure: 0.5,psi
